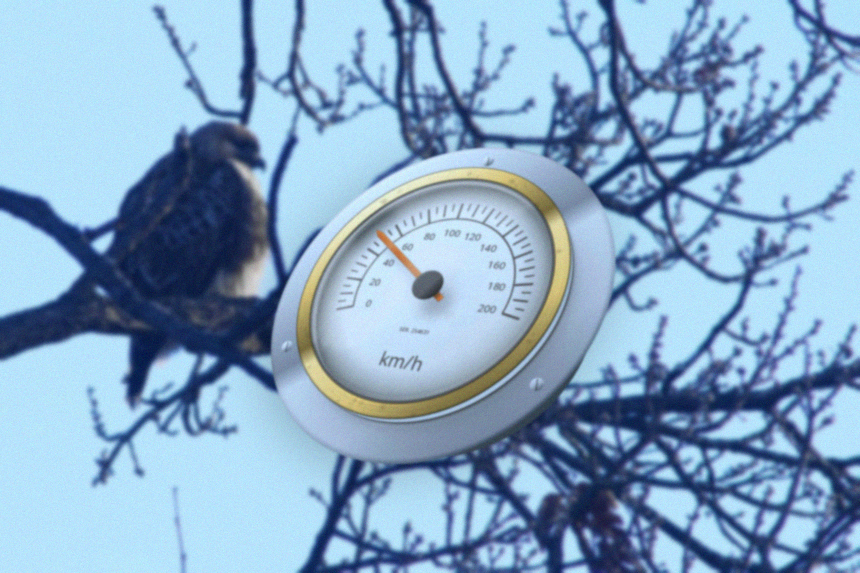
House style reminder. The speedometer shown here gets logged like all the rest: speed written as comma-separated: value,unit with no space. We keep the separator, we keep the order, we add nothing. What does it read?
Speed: 50,km/h
